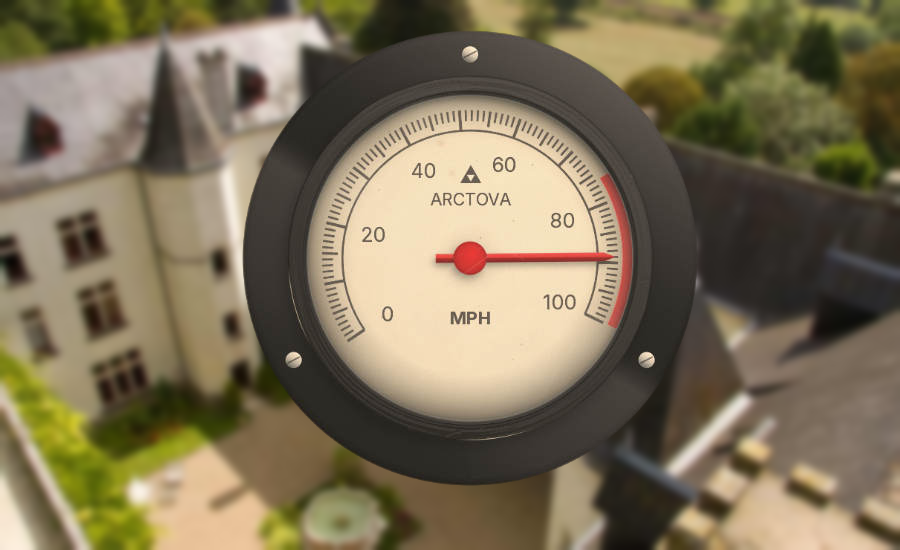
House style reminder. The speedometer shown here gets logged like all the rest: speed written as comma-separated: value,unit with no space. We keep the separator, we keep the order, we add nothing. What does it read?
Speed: 89,mph
